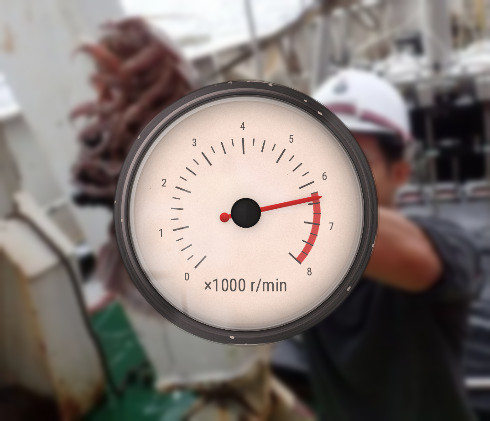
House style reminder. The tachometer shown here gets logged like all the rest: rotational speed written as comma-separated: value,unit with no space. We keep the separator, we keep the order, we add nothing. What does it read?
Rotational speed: 6375,rpm
